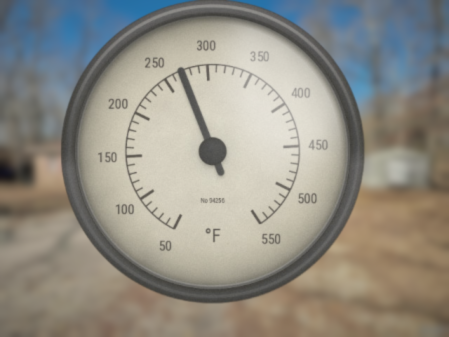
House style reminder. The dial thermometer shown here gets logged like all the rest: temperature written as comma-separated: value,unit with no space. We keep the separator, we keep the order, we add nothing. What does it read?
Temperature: 270,°F
